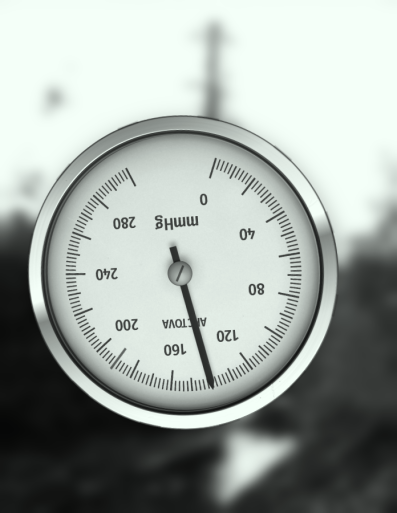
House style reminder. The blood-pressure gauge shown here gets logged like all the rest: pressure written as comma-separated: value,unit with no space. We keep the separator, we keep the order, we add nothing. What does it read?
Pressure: 140,mmHg
